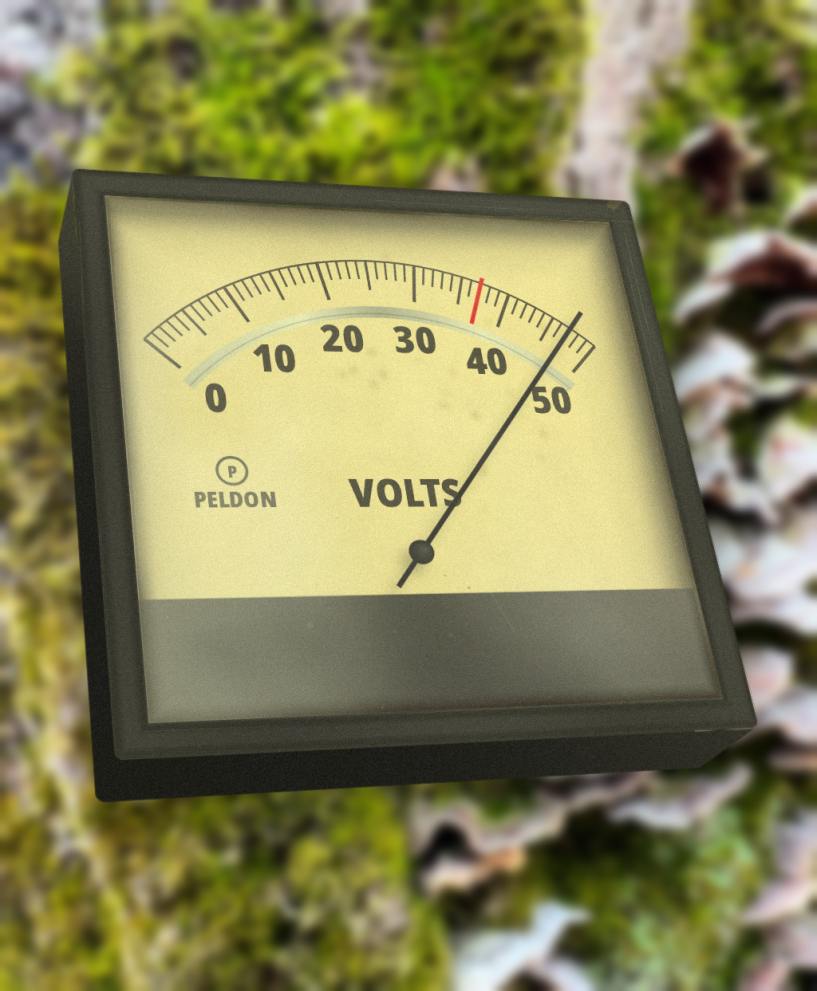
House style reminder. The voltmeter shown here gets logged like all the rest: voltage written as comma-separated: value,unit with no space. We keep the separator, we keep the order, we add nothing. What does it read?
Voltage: 47,V
